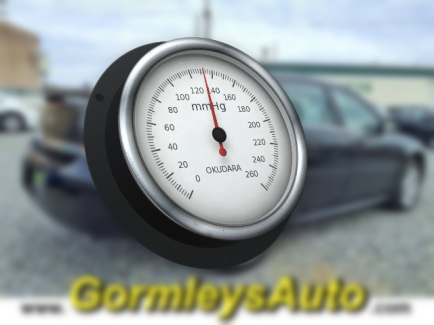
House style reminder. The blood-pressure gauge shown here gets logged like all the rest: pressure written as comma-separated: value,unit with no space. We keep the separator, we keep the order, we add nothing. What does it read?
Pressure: 130,mmHg
